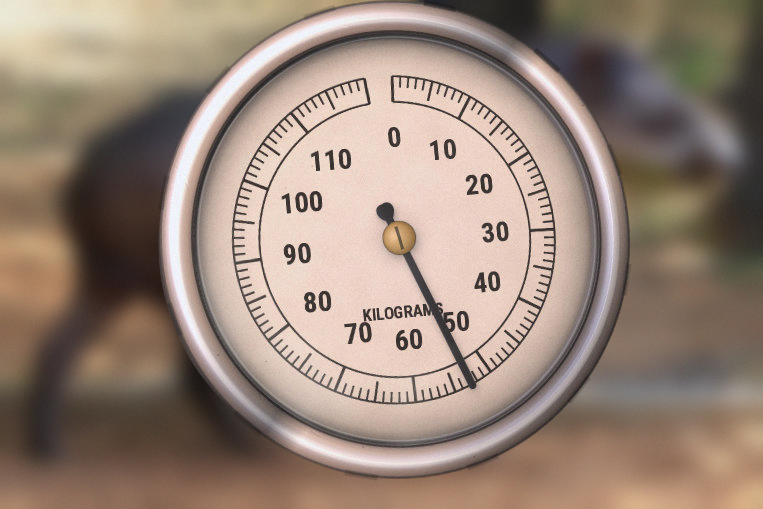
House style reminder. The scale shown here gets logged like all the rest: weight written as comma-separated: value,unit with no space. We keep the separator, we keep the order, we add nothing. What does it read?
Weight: 53,kg
